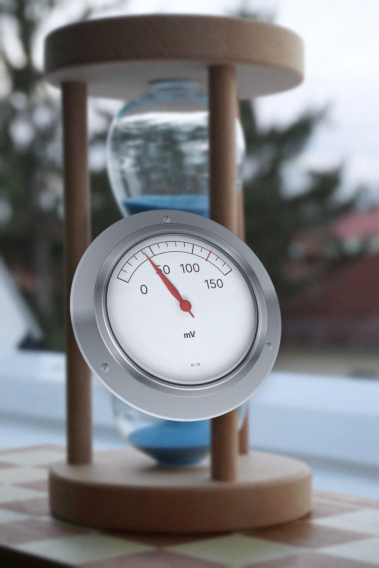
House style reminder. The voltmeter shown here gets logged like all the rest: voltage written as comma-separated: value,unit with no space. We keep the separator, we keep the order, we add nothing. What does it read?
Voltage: 40,mV
